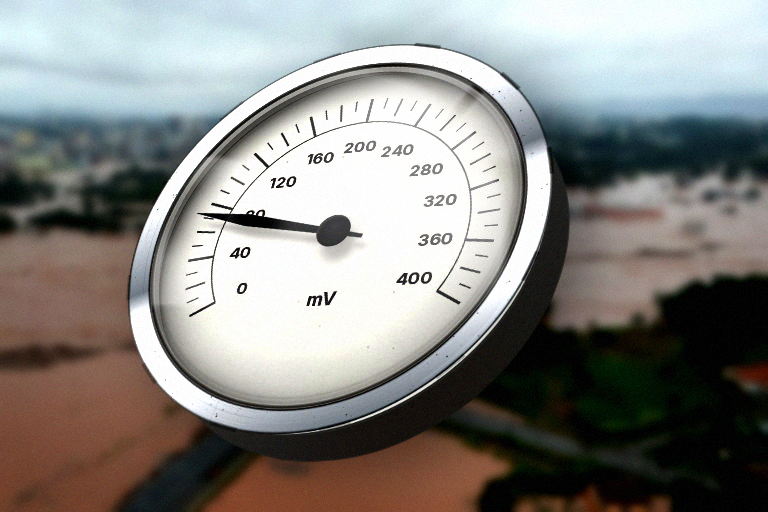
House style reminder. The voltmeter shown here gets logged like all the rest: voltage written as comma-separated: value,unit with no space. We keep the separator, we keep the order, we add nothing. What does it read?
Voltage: 70,mV
